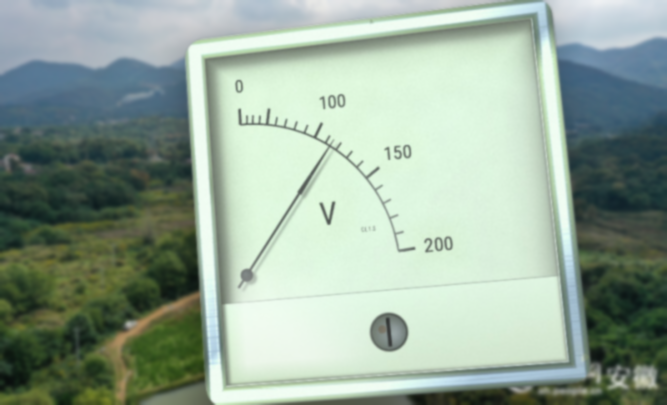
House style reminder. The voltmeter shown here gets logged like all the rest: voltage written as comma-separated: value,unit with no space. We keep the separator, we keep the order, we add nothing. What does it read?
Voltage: 115,V
